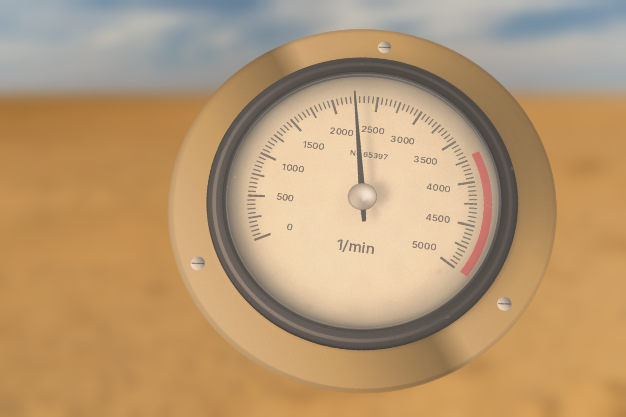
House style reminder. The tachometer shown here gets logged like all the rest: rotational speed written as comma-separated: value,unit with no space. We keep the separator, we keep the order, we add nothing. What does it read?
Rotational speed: 2250,rpm
